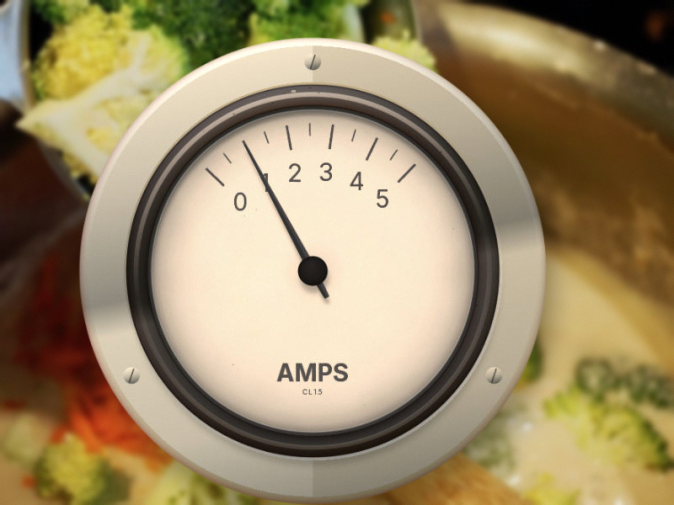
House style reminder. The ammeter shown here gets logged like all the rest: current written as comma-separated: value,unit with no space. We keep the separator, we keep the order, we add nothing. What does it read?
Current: 1,A
